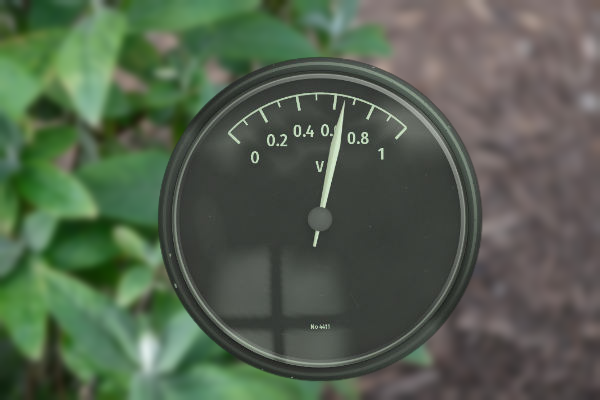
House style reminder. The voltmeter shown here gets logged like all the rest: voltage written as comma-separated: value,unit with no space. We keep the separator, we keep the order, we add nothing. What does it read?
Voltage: 0.65,V
